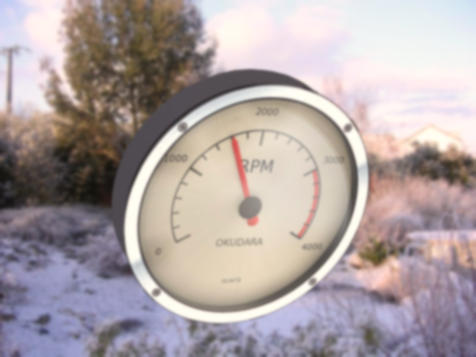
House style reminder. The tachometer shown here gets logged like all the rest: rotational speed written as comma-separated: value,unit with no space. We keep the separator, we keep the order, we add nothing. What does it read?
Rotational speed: 1600,rpm
